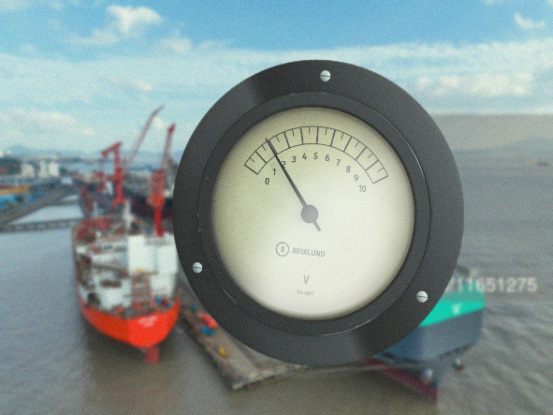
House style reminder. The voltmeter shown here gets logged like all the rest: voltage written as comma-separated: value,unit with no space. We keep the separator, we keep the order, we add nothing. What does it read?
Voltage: 2,V
